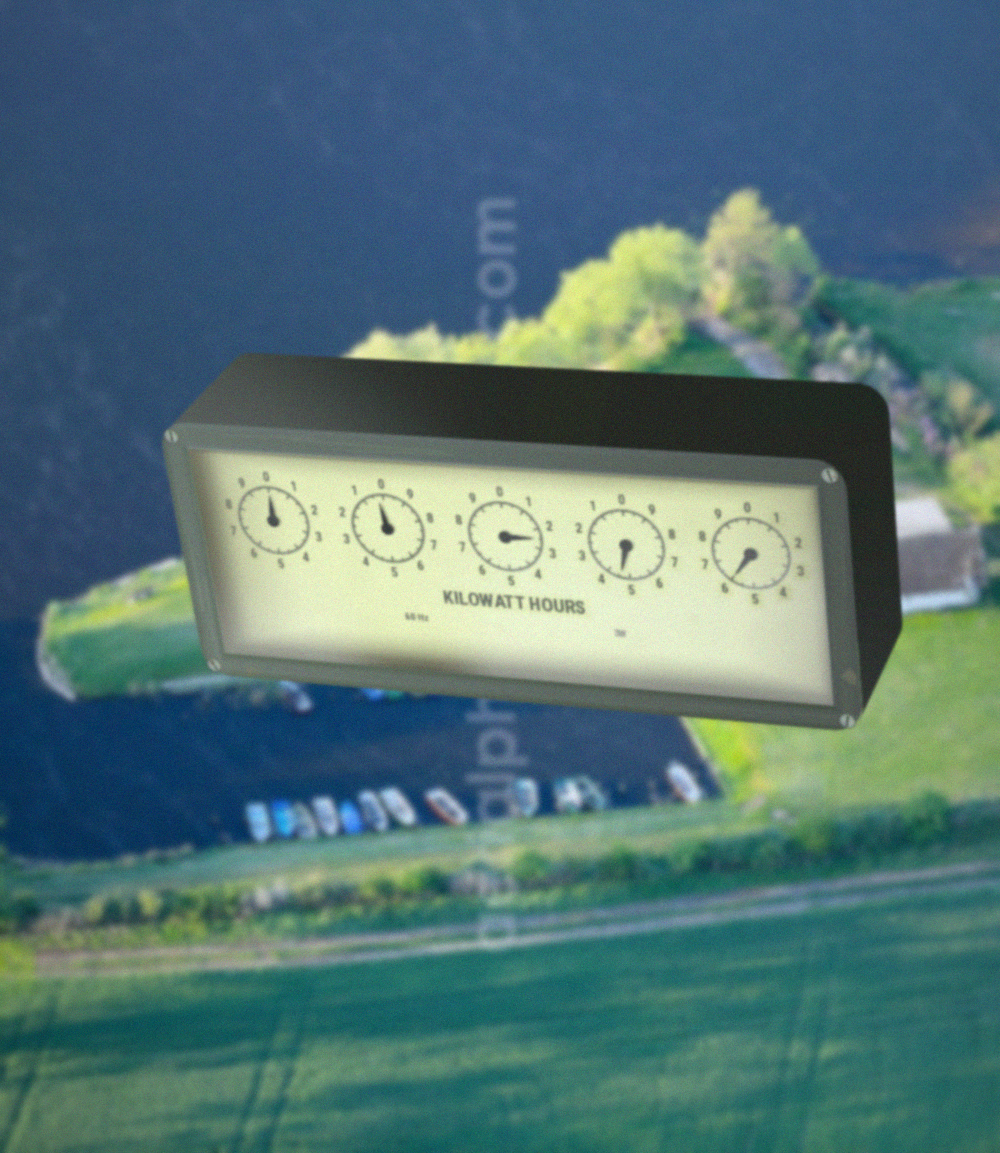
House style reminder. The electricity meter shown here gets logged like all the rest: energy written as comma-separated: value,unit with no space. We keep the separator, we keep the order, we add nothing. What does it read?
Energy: 246,kWh
